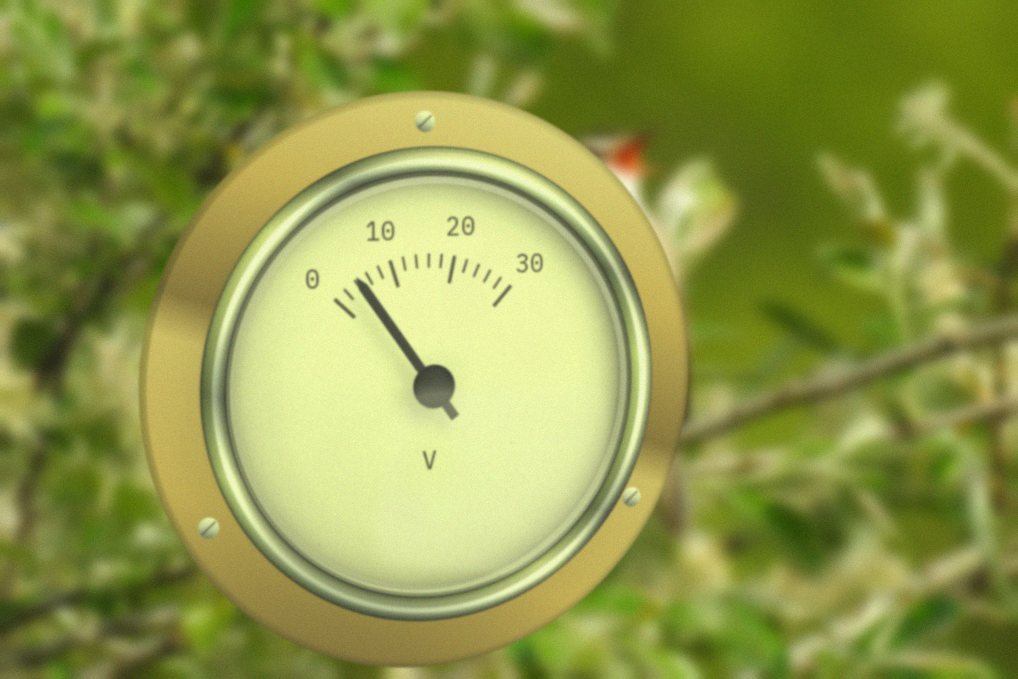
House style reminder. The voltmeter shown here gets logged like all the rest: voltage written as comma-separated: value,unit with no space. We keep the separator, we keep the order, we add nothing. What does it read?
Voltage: 4,V
